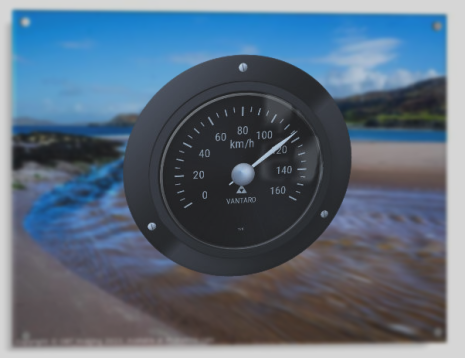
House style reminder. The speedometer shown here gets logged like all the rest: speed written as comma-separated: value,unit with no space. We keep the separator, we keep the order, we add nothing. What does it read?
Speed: 115,km/h
